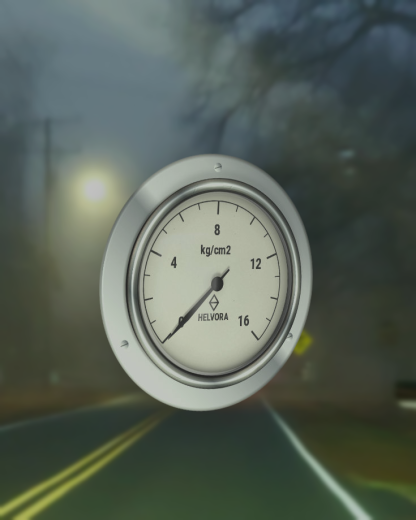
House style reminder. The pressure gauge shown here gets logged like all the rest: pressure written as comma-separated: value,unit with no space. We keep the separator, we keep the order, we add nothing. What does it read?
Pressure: 0,kg/cm²
